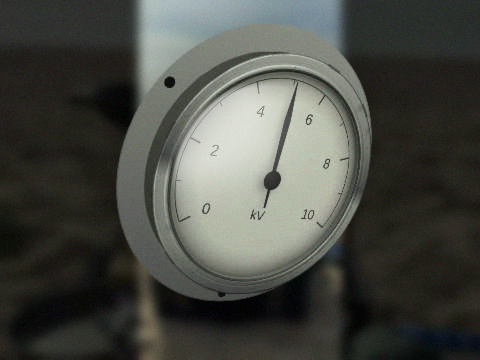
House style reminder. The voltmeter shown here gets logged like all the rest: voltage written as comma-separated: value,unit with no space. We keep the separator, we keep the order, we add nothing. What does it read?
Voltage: 5,kV
